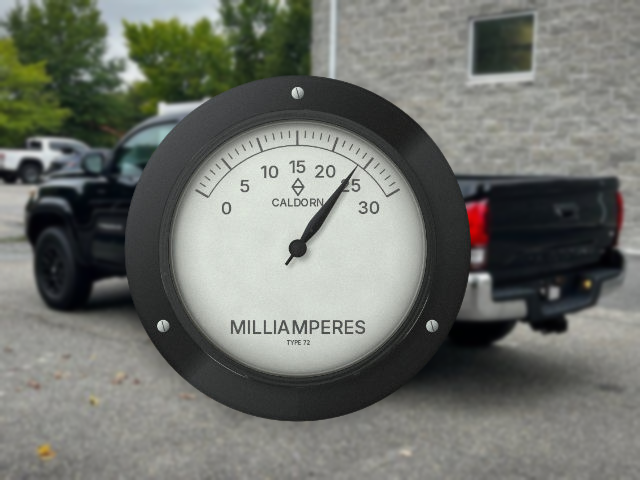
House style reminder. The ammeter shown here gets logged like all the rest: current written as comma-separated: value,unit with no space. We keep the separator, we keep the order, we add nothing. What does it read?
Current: 24,mA
